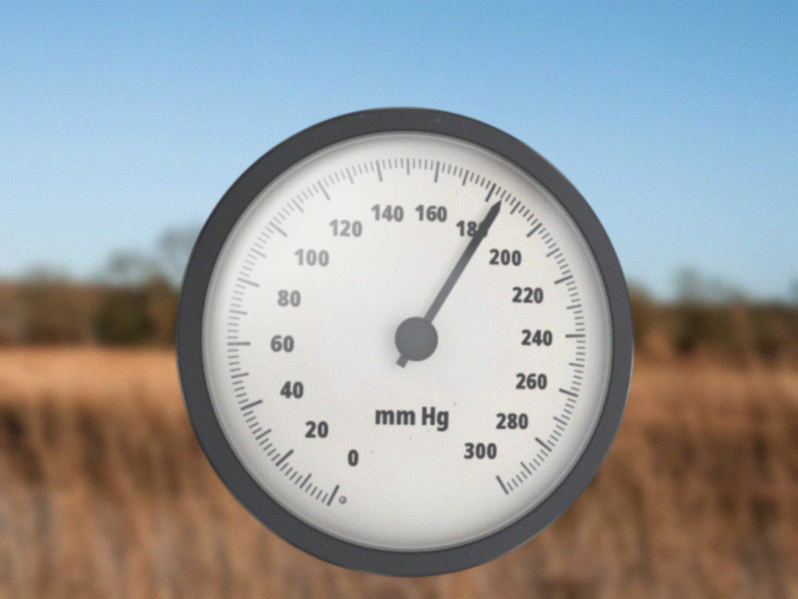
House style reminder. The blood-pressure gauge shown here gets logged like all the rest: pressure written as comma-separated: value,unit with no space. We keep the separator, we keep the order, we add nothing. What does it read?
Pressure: 184,mmHg
